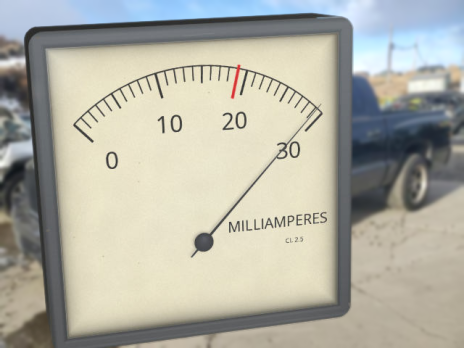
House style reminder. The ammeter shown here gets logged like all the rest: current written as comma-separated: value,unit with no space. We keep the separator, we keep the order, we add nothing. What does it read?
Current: 29,mA
